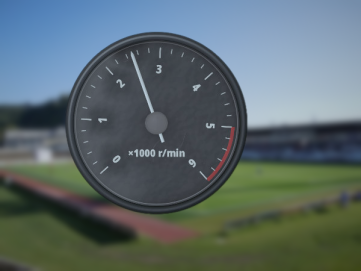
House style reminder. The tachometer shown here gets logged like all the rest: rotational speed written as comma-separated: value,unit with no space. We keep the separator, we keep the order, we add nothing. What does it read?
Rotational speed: 2500,rpm
